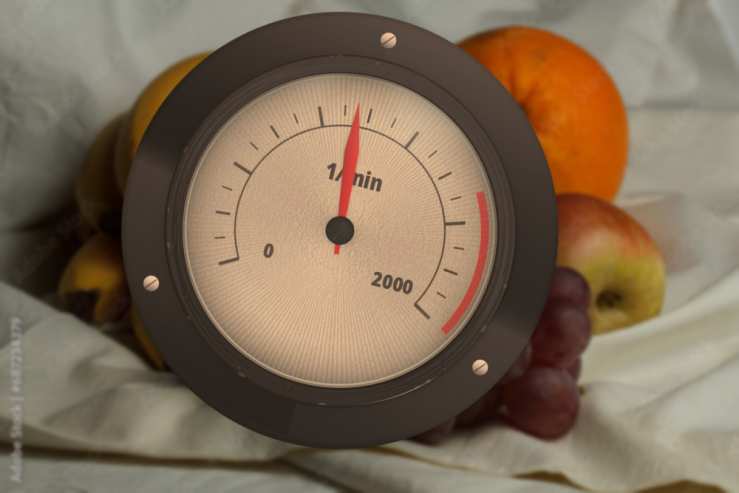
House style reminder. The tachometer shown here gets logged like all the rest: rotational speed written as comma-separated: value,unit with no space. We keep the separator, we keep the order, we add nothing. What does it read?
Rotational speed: 950,rpm
